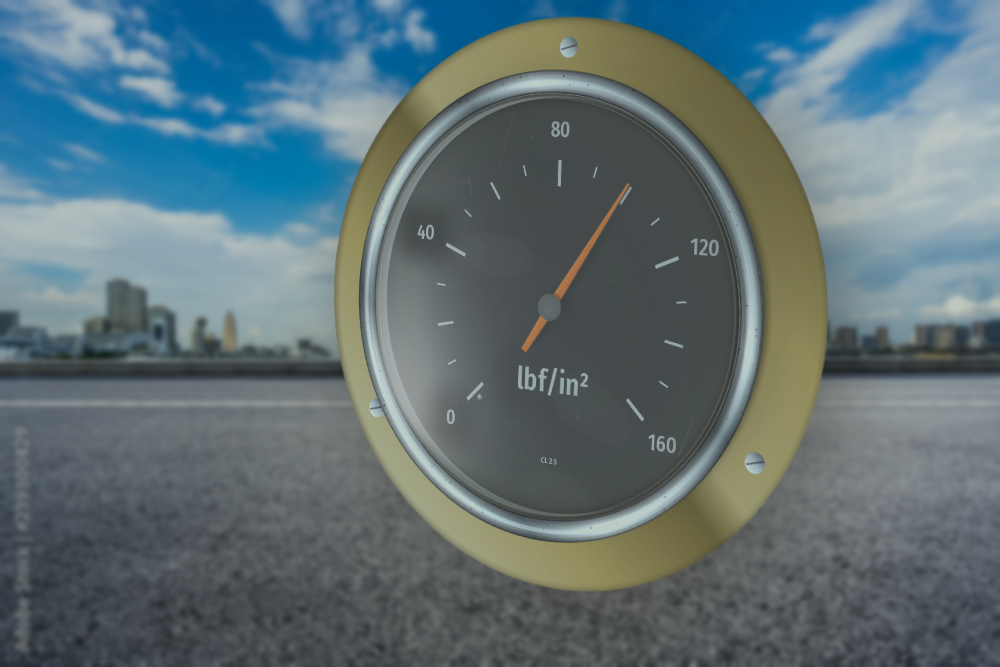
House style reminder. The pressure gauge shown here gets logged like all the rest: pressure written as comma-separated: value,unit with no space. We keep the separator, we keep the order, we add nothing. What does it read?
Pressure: 100,psi
